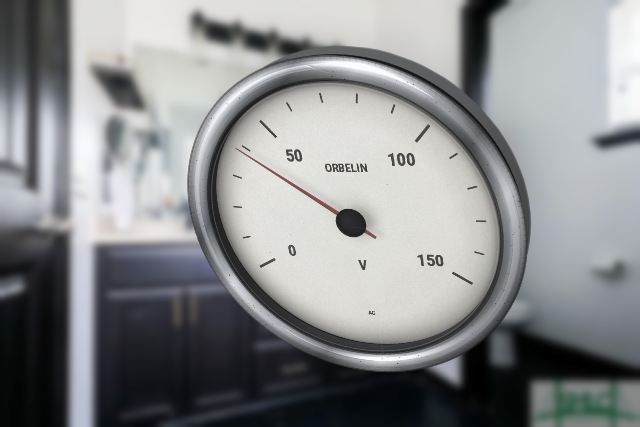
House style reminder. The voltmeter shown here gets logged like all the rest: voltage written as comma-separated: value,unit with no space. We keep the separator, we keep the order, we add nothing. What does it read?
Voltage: 40,V
